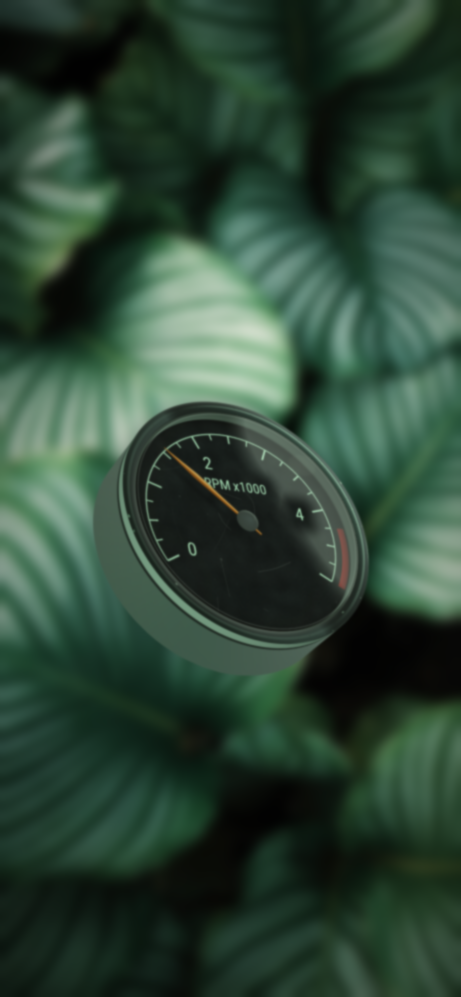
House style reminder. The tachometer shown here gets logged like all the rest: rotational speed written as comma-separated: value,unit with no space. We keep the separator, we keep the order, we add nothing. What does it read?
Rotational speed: 1500,rpm
